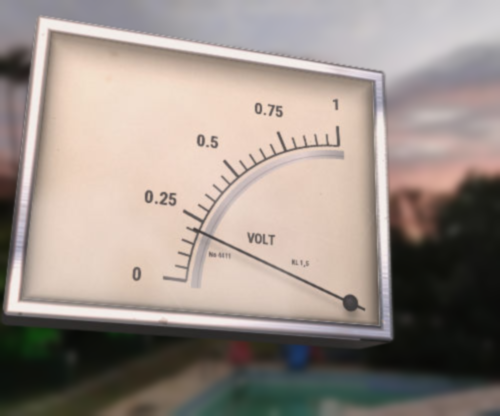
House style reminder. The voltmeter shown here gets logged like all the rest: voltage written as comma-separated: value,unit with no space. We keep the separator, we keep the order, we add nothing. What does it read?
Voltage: 0.2,V
